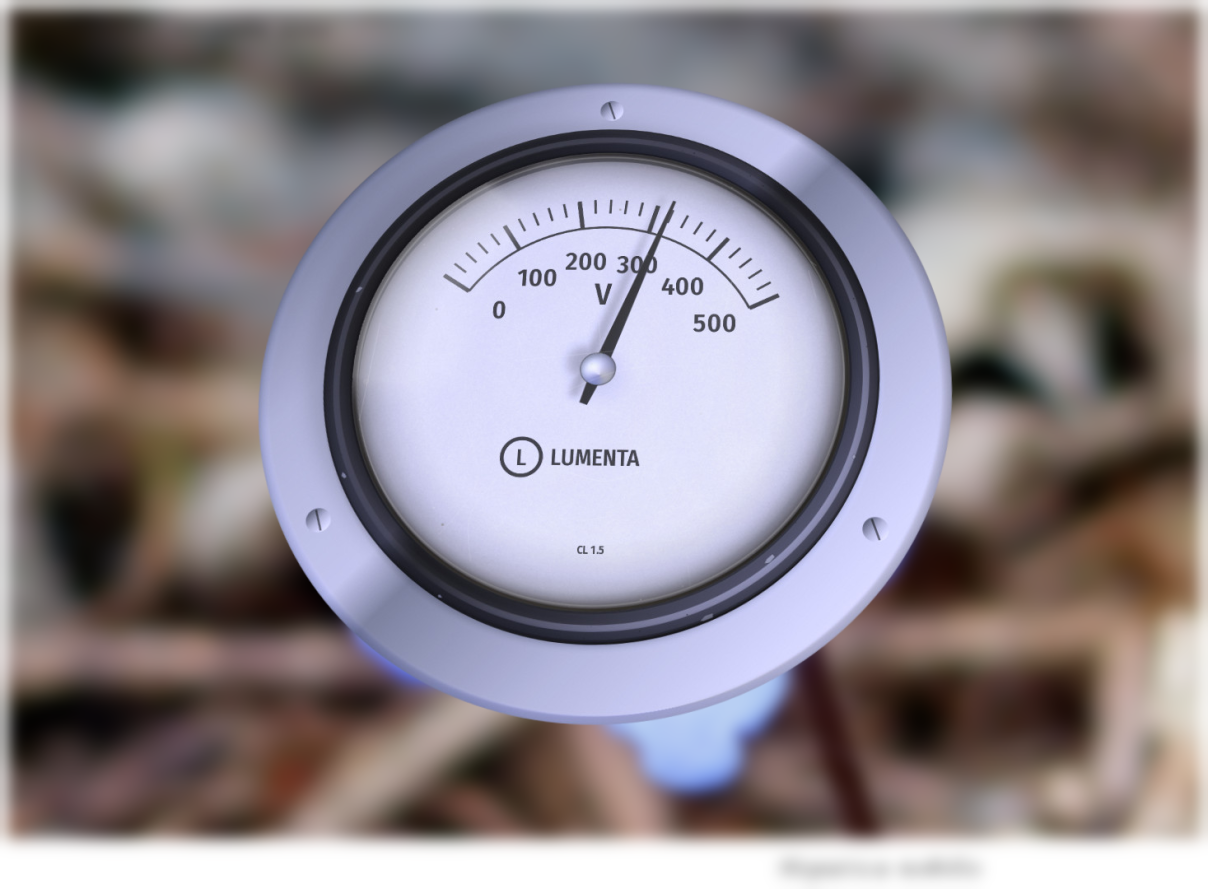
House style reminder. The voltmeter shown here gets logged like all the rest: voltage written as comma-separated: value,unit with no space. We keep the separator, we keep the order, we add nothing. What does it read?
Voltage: 320,V
